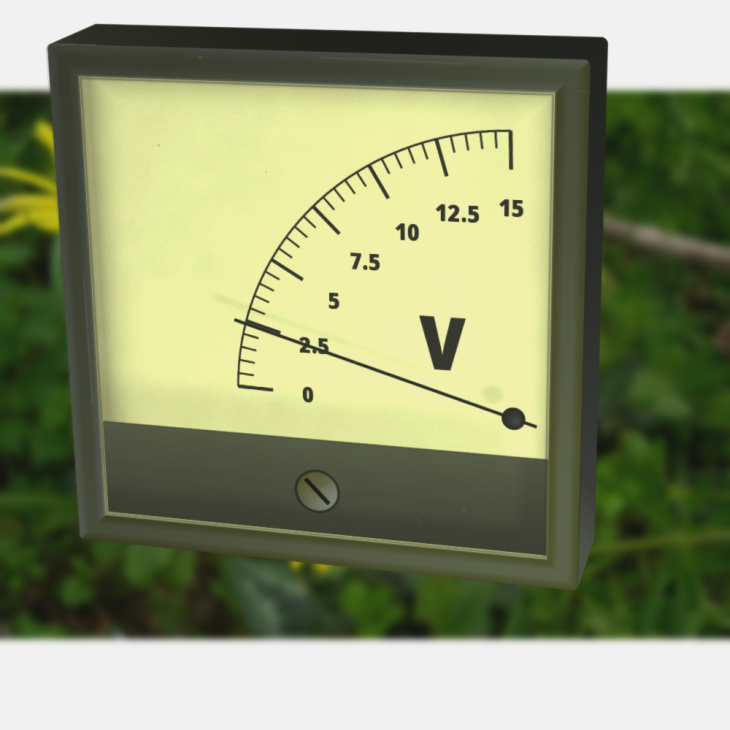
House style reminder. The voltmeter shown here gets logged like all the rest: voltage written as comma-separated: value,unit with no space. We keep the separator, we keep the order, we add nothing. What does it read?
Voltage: 2.5,V
